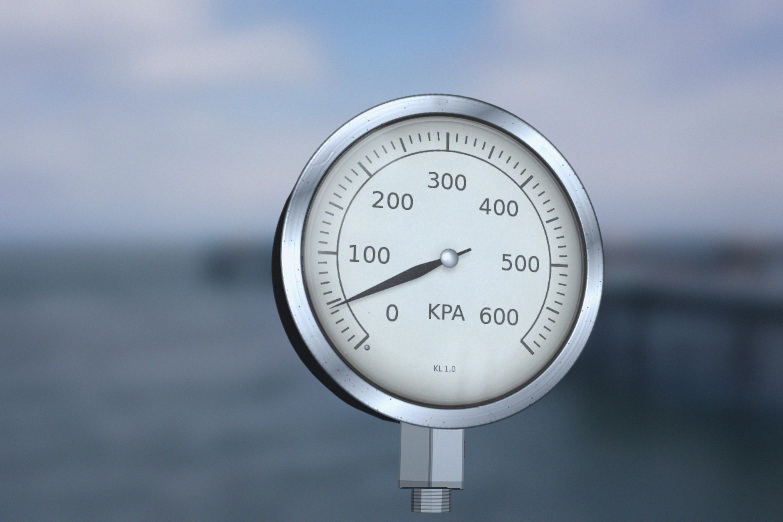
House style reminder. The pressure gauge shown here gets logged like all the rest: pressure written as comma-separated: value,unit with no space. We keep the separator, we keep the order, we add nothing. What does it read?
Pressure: 45,kPa
